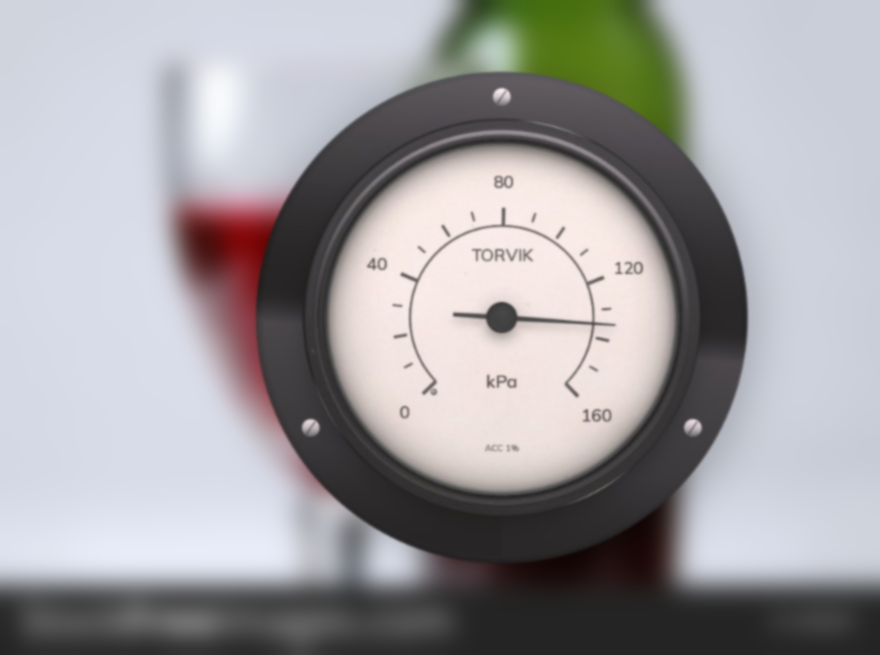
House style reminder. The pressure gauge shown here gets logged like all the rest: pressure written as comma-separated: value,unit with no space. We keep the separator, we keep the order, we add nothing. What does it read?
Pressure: 135,kPa
